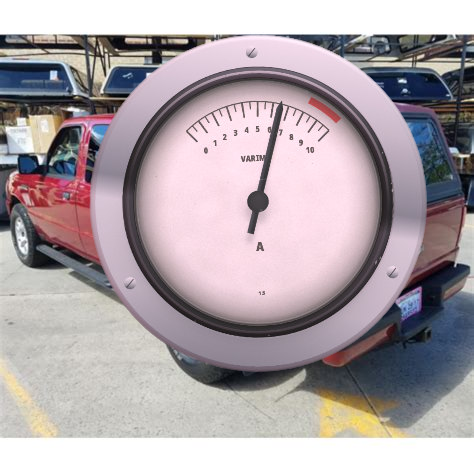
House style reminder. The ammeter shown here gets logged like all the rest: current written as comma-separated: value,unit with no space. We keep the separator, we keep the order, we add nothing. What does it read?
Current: 6.5,A
